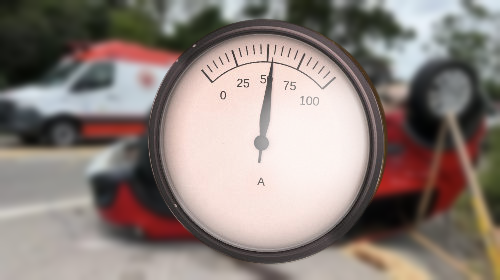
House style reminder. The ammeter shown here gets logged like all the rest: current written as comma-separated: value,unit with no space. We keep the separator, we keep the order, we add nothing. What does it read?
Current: 55,A
